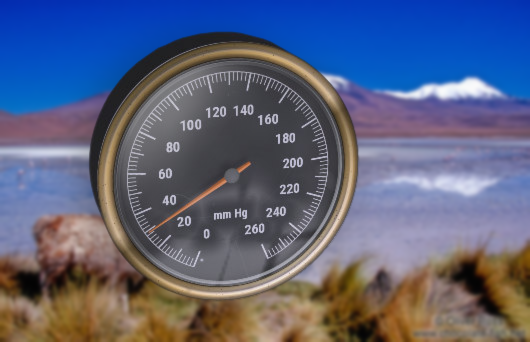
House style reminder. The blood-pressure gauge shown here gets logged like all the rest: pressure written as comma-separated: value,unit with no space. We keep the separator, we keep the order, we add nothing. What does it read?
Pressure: 30,mmHg
